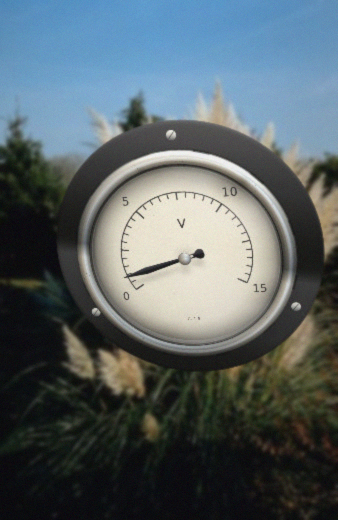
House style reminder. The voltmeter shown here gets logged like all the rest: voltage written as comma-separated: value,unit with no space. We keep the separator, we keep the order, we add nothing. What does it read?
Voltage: 1,V
